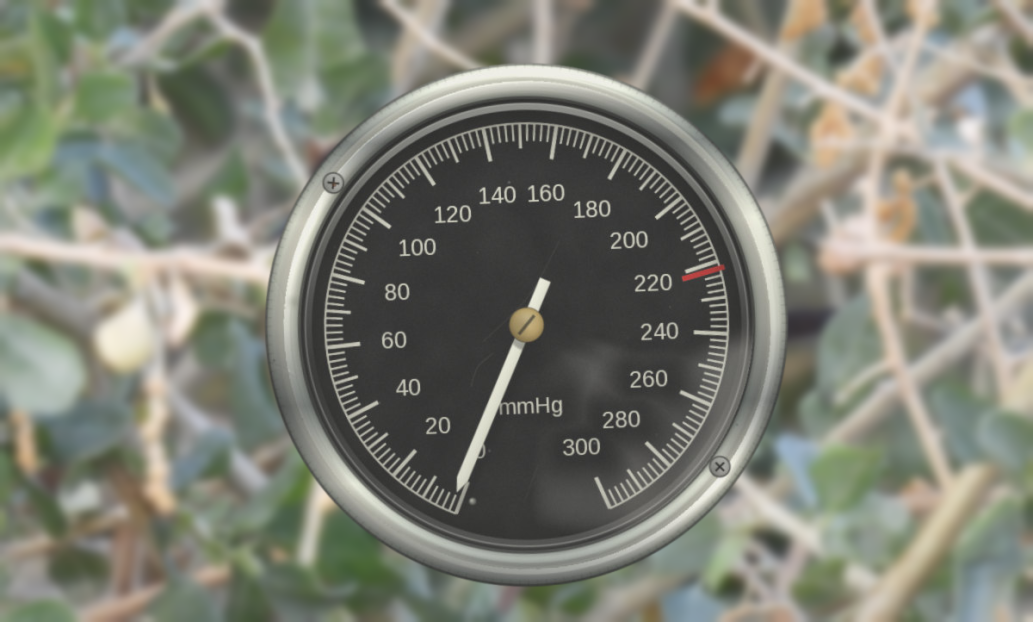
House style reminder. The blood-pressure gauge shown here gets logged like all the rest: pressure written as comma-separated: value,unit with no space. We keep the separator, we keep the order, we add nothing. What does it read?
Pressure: 2,mmHg
